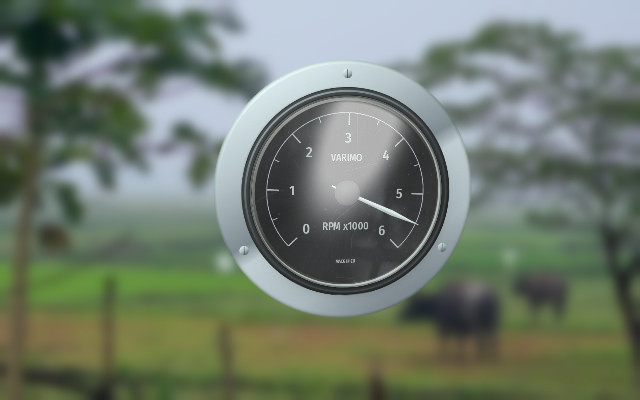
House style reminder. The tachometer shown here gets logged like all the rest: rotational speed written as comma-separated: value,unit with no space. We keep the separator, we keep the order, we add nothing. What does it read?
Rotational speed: 5500,rpm
